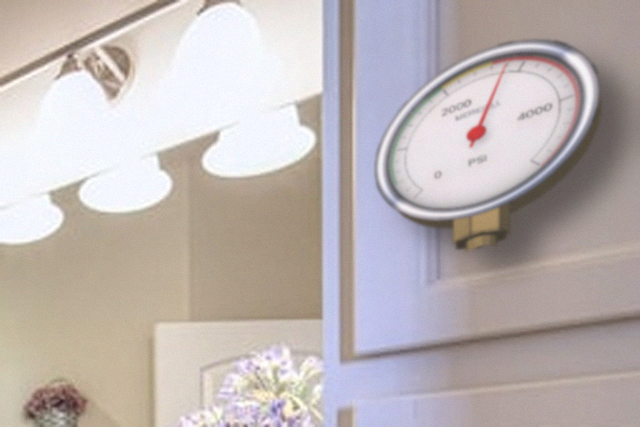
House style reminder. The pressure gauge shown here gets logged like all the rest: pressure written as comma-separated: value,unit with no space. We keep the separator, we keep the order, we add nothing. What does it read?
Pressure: 2800,psi
